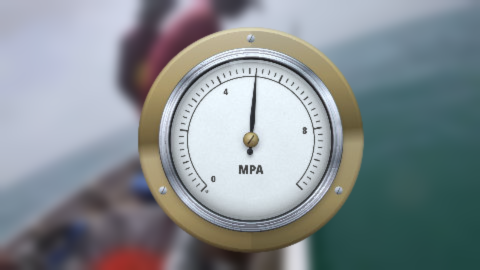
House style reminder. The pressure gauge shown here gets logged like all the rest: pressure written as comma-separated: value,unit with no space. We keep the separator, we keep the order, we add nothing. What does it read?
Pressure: 5.2,MPa
